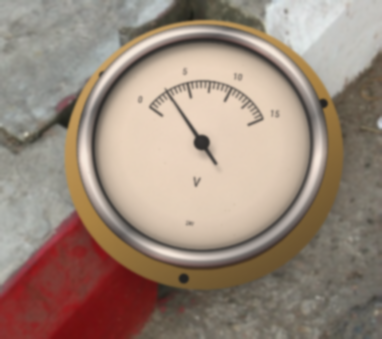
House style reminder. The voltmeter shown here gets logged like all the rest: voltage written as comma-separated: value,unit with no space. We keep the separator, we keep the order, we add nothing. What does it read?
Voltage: 2.5,V
